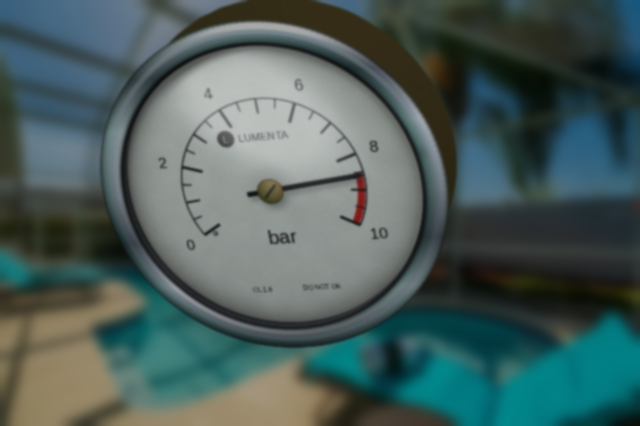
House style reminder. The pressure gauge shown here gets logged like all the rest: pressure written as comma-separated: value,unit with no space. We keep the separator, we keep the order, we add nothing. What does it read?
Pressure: 8.5,bar
